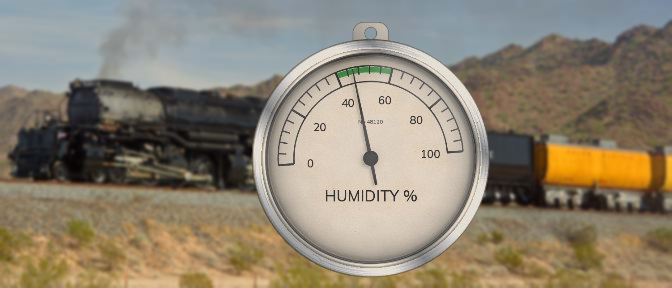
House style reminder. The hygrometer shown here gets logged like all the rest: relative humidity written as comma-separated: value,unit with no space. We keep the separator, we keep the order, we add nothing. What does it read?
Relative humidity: 46,%
